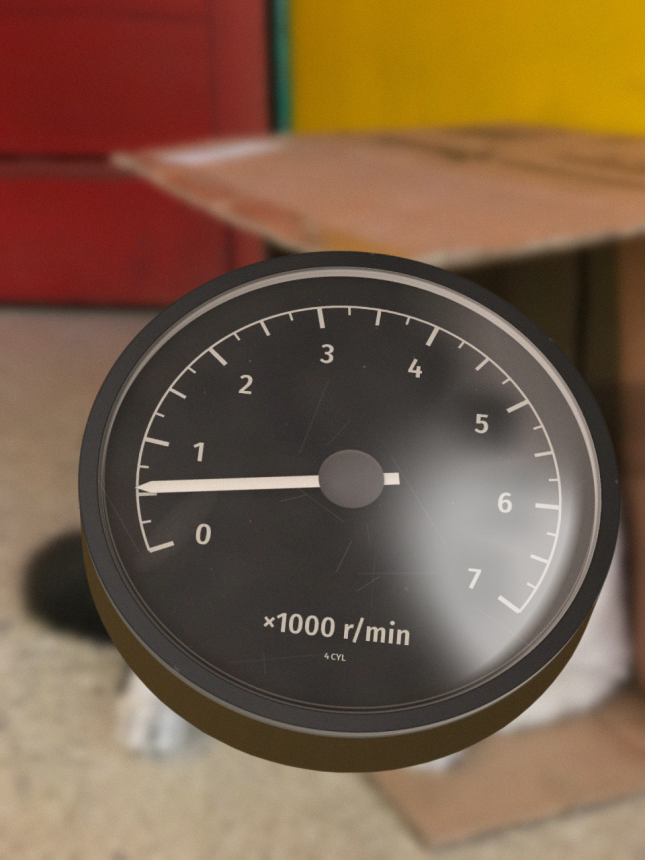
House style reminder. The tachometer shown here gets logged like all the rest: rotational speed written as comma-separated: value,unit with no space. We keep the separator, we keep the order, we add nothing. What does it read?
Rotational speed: 500,rpm
